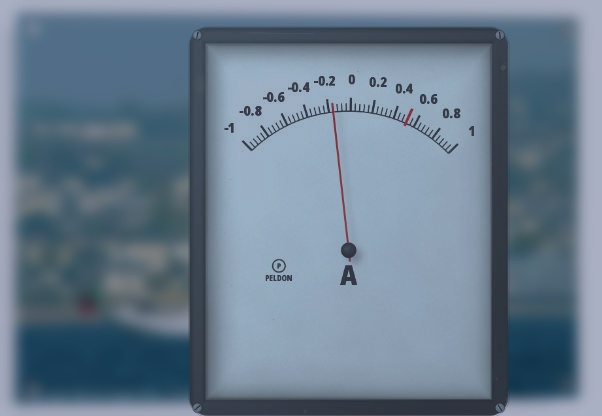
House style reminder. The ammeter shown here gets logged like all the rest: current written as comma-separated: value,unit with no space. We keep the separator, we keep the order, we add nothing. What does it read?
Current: -0.16,A
